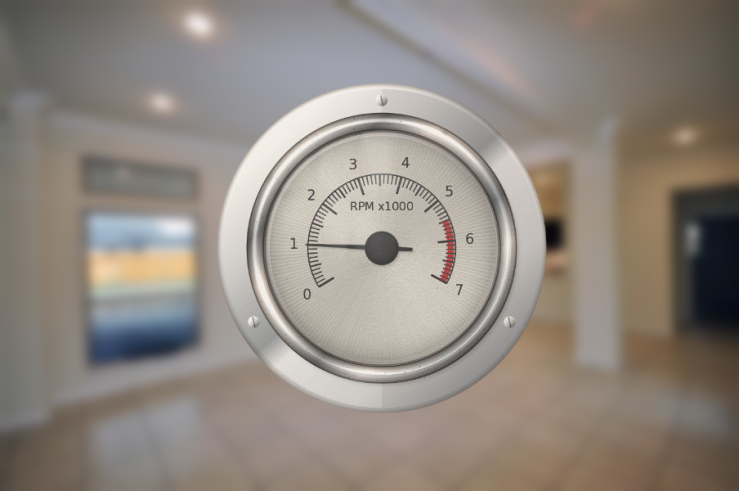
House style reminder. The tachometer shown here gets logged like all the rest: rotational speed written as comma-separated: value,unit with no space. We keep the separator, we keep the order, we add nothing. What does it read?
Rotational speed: 1000,rpm
